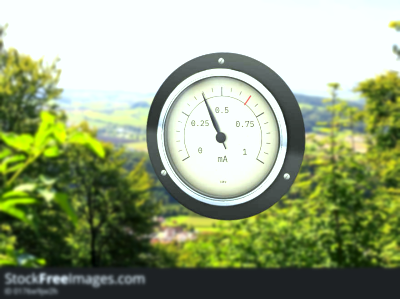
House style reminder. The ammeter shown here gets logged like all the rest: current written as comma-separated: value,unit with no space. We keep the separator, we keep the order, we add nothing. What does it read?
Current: 0.4,mA
